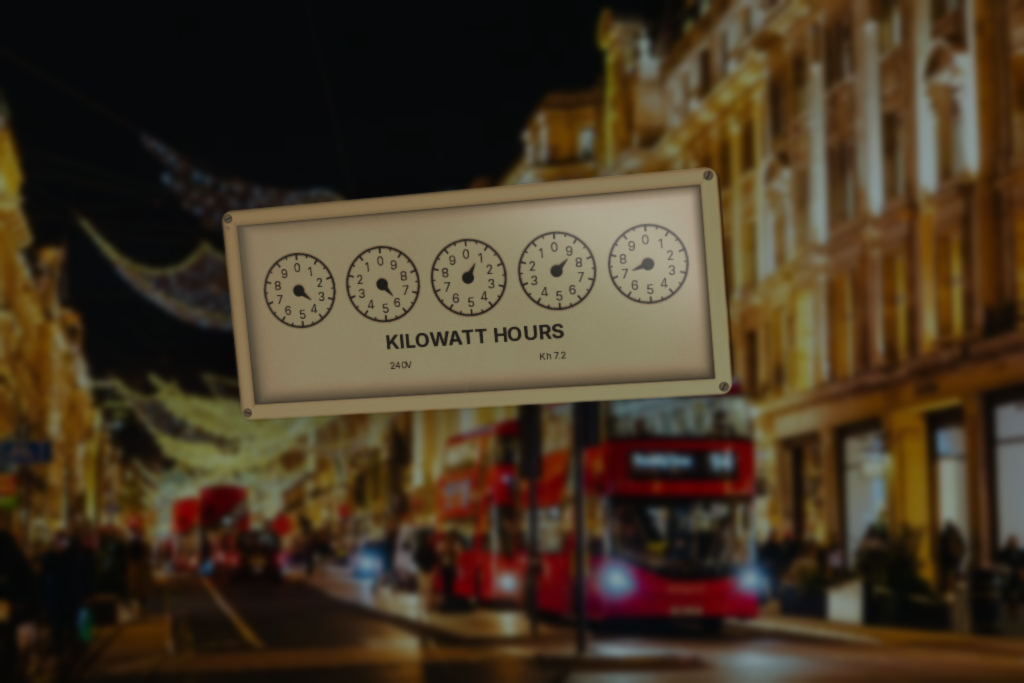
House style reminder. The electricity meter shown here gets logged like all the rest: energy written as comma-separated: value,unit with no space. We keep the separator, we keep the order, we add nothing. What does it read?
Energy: 36087,kWh
